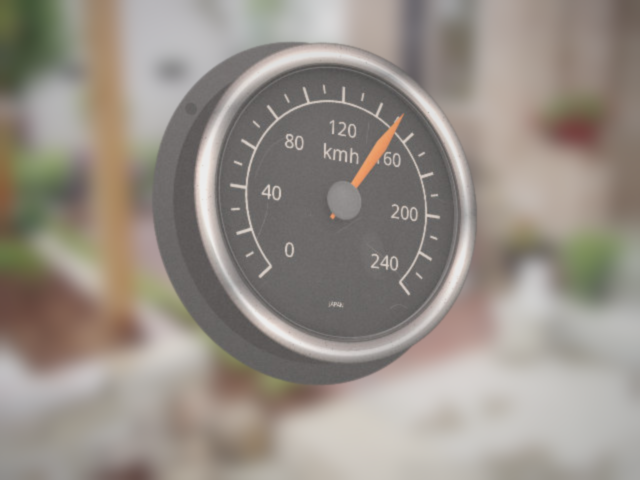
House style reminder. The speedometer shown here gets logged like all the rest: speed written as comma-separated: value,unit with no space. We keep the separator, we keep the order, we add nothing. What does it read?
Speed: 150,km/h
